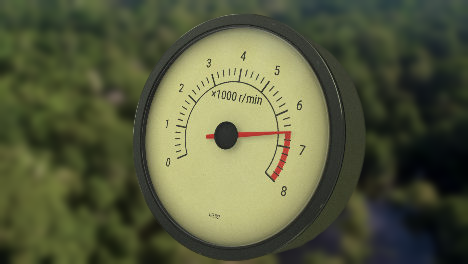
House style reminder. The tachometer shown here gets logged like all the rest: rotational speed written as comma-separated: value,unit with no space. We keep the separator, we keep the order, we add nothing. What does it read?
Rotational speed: 6600,rpm
